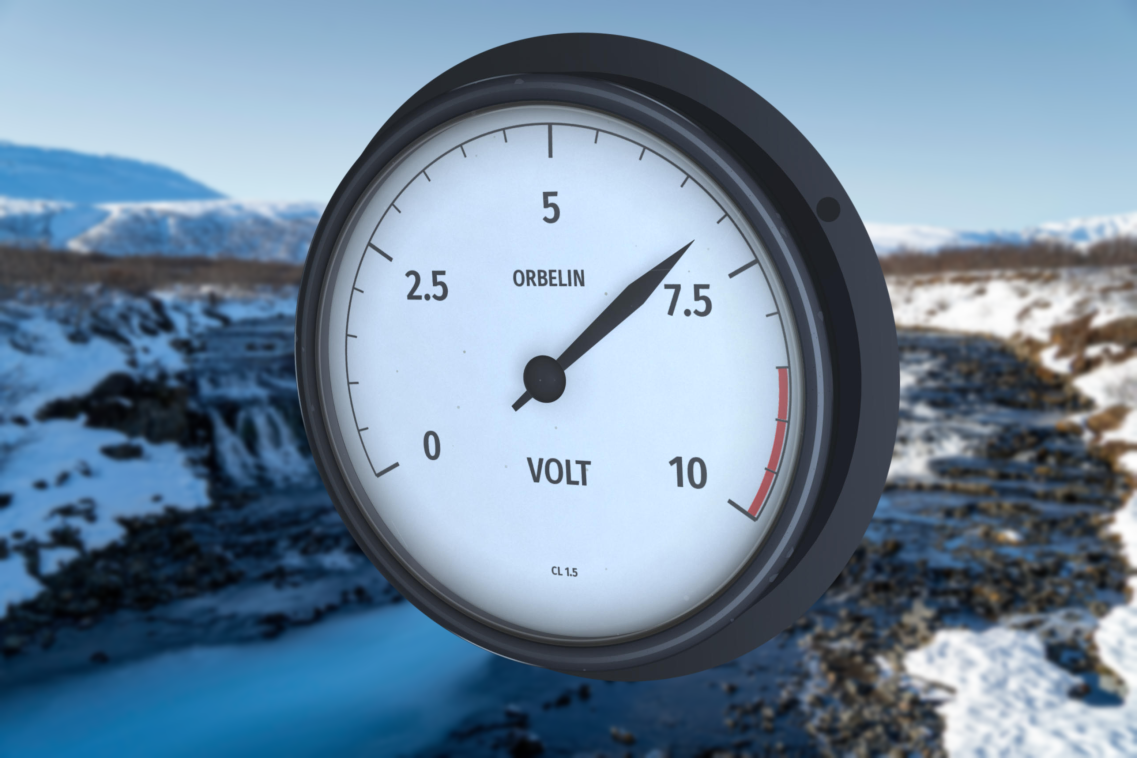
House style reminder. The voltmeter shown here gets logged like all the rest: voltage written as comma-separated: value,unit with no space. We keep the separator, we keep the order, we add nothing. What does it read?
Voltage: 7,V
